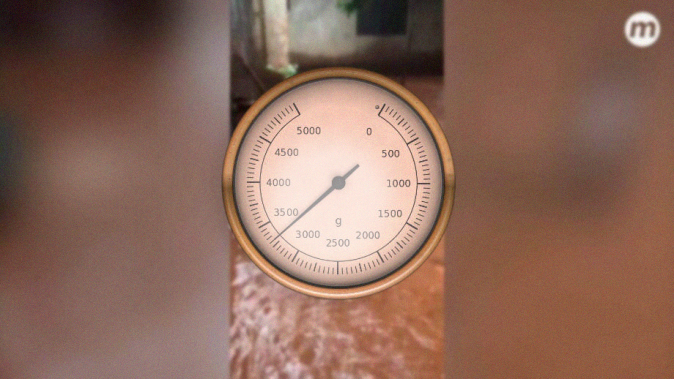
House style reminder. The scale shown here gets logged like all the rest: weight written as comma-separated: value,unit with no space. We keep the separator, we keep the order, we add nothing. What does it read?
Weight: 3300,g
